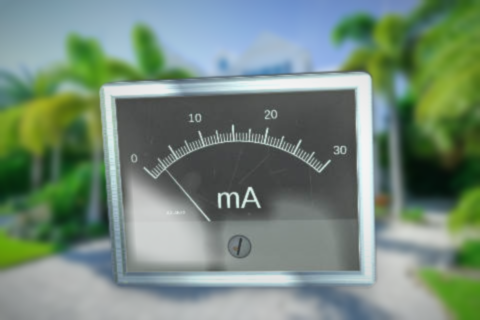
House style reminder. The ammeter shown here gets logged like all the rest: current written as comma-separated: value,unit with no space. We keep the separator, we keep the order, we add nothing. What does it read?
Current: 2.5,mA
